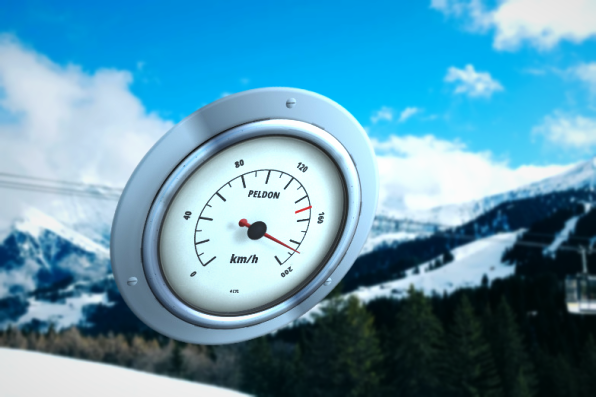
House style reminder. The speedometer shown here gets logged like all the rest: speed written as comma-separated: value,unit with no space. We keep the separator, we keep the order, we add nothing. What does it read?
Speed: 185,km/h
